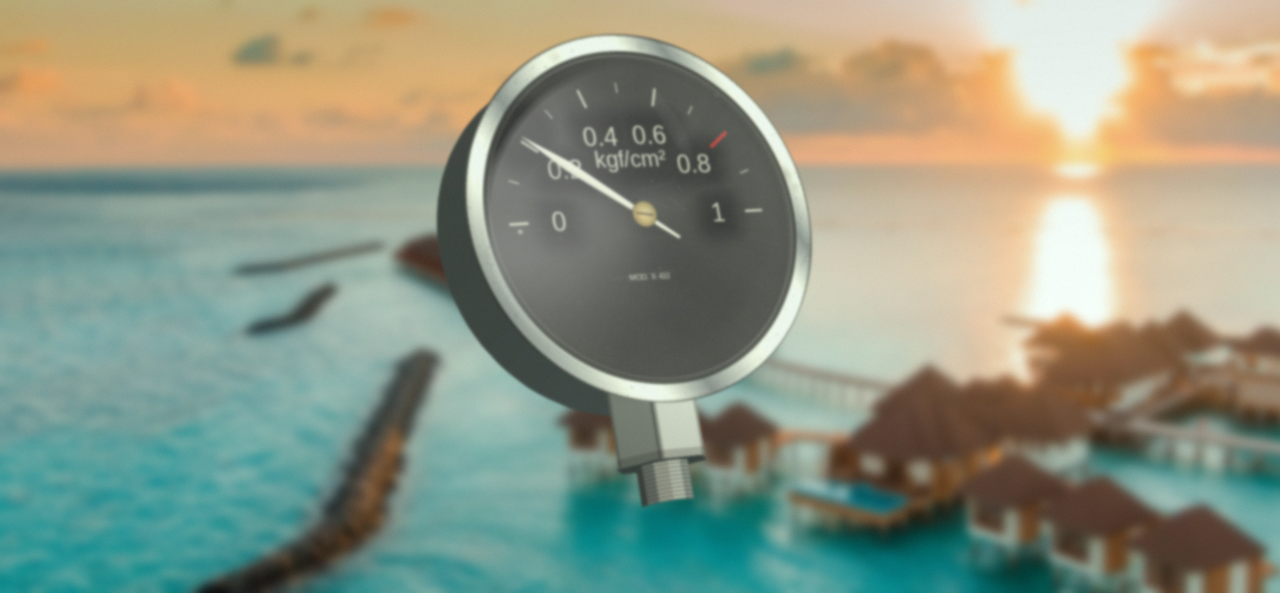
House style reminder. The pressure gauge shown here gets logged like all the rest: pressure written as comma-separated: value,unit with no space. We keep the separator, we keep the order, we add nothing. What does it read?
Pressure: 0.2,kg/cm²
